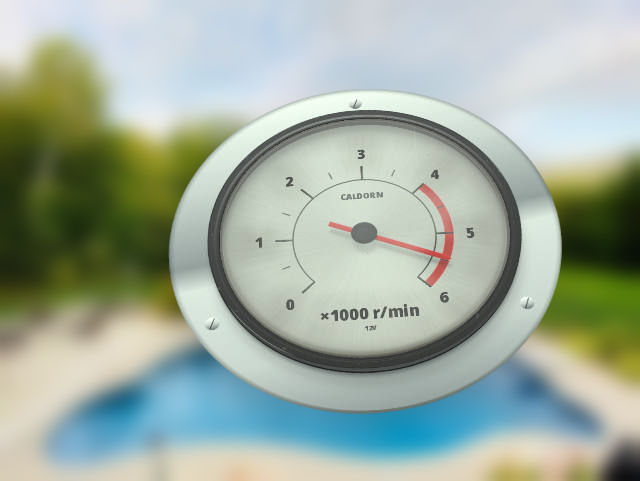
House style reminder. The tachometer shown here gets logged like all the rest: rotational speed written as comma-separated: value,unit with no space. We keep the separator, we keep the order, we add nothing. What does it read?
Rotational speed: 5500,rpm
